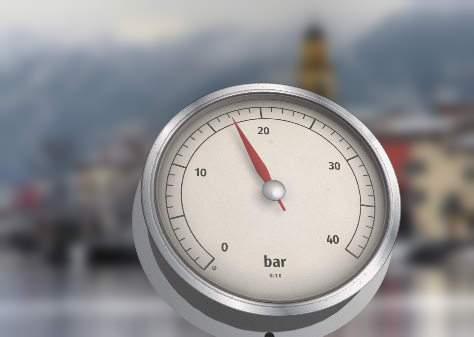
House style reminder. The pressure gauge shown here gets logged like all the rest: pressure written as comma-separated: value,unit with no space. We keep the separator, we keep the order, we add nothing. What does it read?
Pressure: 17,bar
